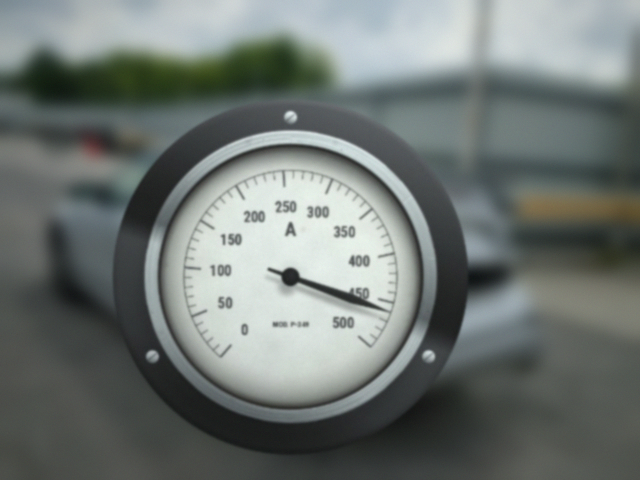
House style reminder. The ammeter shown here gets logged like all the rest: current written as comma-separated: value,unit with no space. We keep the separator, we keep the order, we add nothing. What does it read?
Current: 460,A
